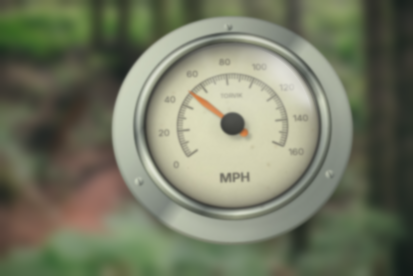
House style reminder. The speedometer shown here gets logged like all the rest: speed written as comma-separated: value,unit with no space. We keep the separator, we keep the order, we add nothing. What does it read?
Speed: 50,mph
